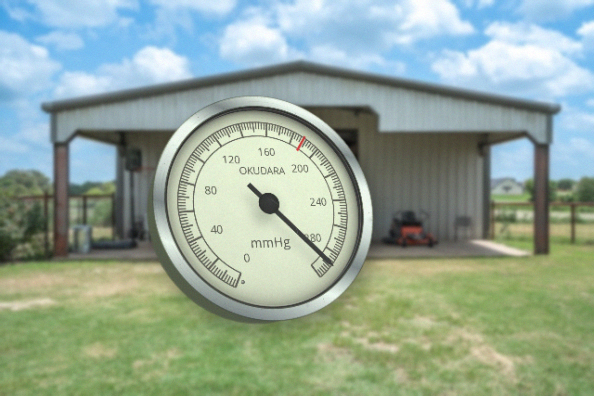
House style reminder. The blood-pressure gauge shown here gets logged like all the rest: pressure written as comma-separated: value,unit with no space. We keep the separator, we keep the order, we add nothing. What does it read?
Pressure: 290,mmHg
